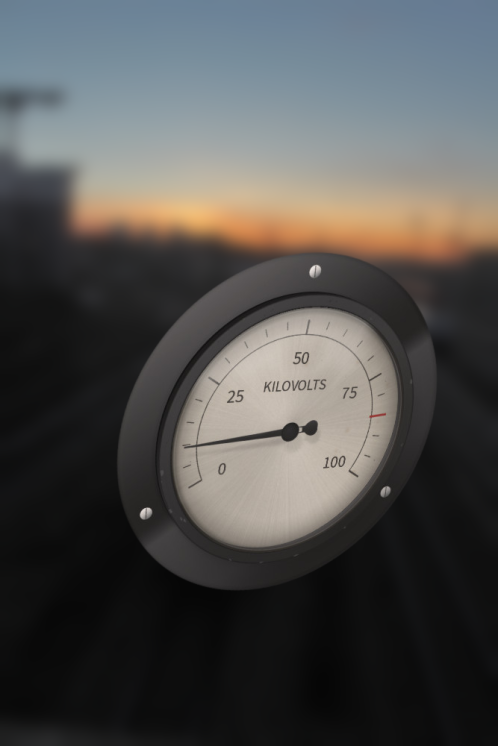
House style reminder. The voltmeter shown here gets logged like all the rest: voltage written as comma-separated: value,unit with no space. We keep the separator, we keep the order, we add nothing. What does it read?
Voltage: 10,kV
